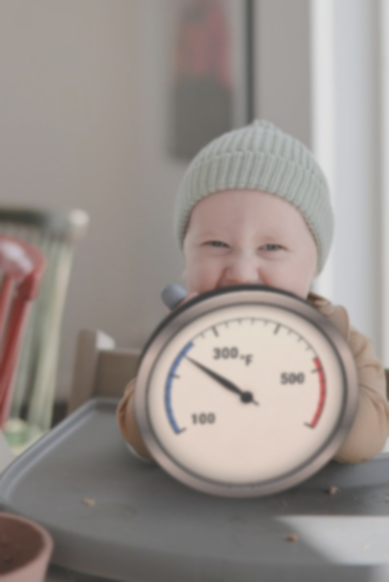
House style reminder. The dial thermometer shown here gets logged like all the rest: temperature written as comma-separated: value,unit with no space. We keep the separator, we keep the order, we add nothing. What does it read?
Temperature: 240,°F
